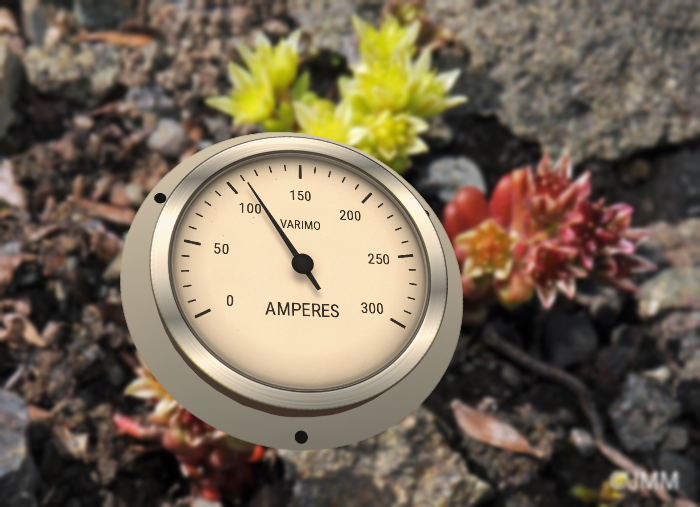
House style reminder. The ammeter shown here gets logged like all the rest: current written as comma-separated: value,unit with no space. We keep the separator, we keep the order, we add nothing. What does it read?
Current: 110,A
